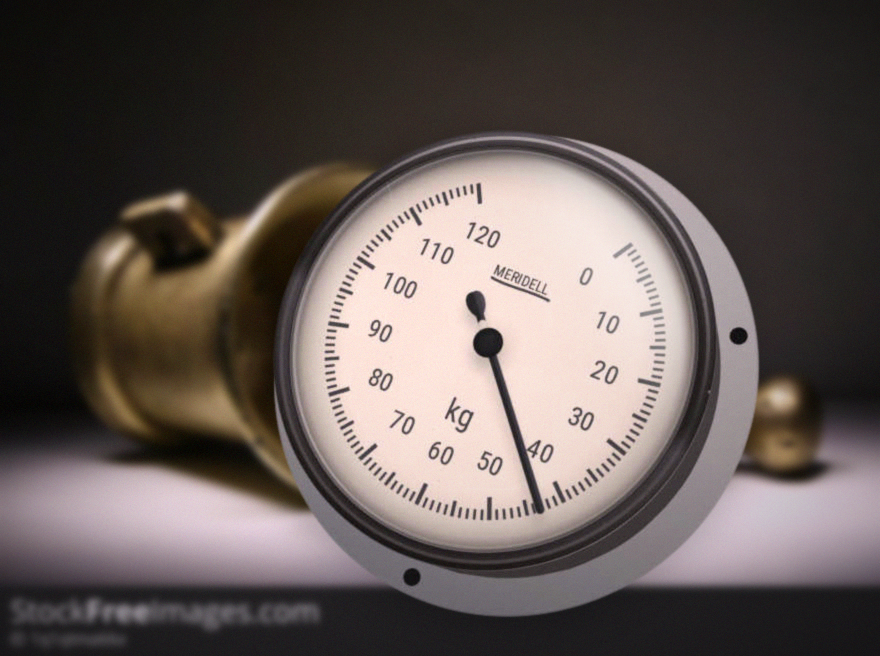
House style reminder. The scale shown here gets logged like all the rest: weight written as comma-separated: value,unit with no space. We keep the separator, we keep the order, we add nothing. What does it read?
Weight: 43,kg
